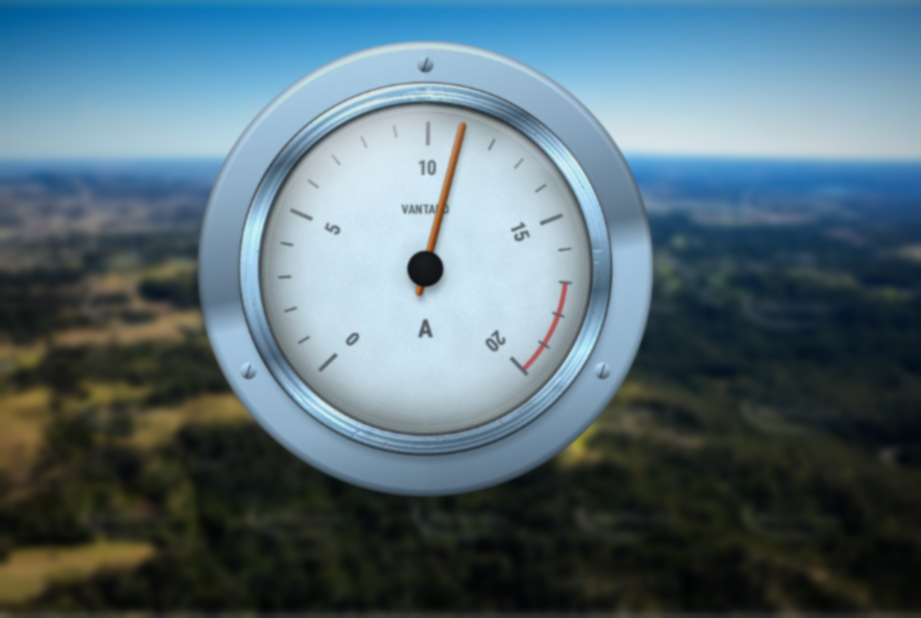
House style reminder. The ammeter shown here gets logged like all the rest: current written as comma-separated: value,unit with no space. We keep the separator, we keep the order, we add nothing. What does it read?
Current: 11,A
